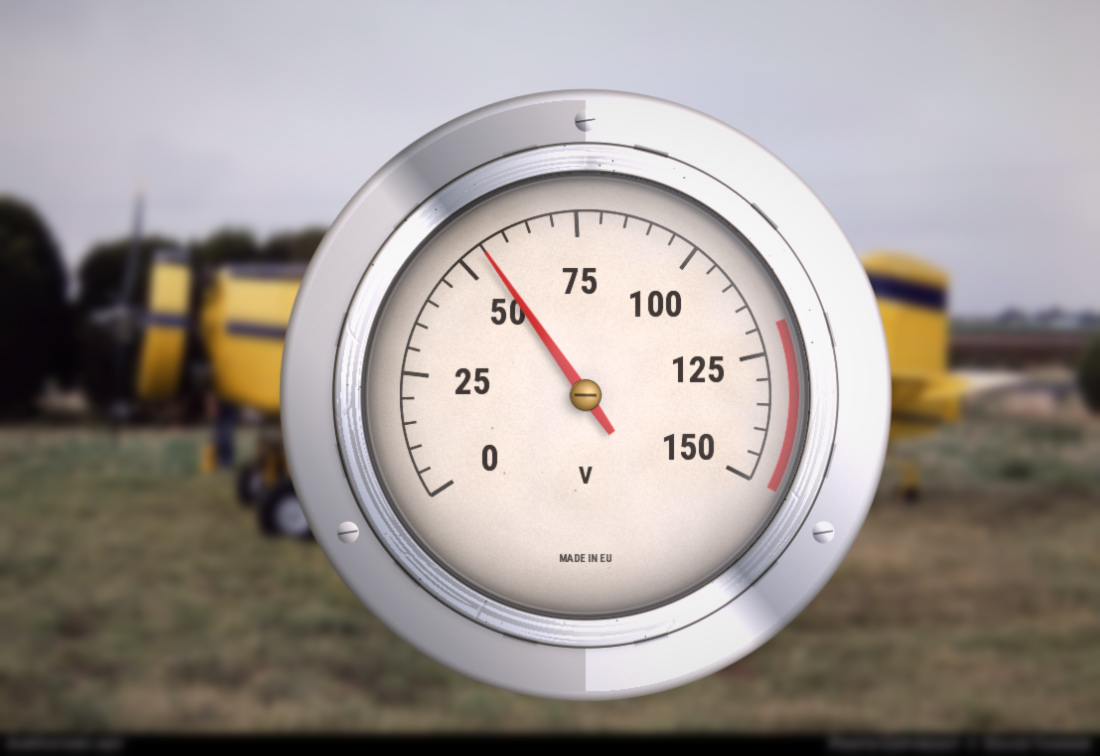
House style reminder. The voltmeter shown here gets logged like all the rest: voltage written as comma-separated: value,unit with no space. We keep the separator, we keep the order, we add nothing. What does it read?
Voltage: 55,V
